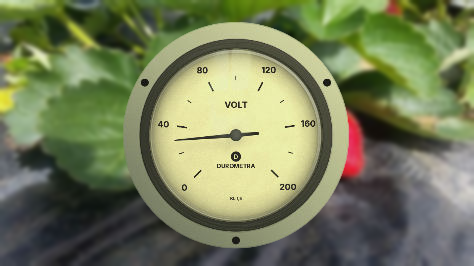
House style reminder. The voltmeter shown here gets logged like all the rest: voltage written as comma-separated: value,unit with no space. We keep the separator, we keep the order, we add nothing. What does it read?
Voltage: 30,V
